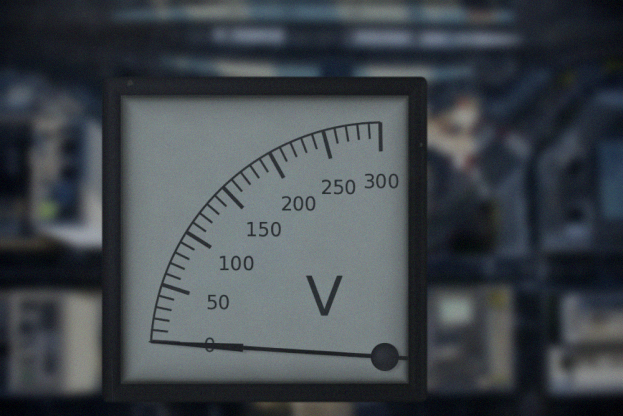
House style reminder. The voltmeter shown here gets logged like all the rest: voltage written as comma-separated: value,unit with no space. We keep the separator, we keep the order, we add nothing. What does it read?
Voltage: 0,V
